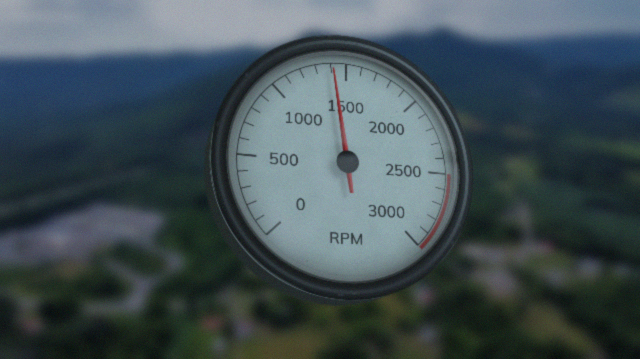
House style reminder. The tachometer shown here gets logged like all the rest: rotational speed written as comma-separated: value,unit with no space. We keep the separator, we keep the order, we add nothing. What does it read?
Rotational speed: 1400,rpm
